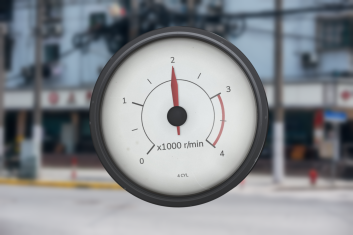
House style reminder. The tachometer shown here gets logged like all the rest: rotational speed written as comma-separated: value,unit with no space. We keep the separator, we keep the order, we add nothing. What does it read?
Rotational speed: 2000,rpm
